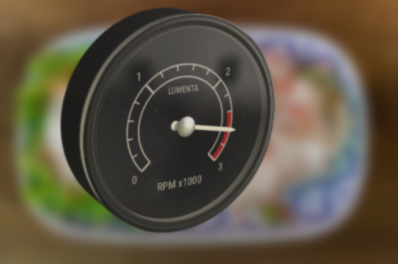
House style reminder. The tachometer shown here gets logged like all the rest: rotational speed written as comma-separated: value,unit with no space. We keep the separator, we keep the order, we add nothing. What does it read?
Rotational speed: 2600,rpm
